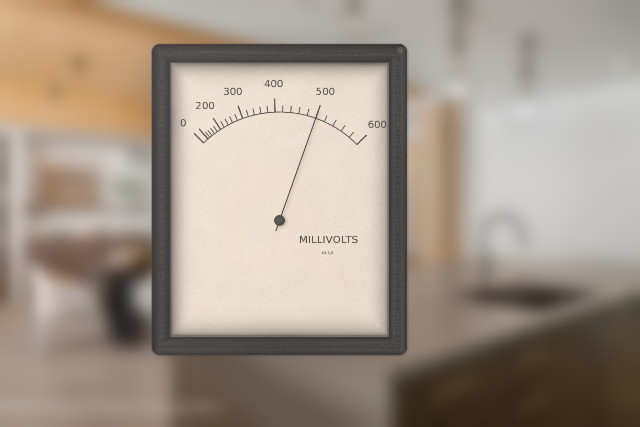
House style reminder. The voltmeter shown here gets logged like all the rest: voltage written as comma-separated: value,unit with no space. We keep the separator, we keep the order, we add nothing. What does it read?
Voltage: 500,mV
